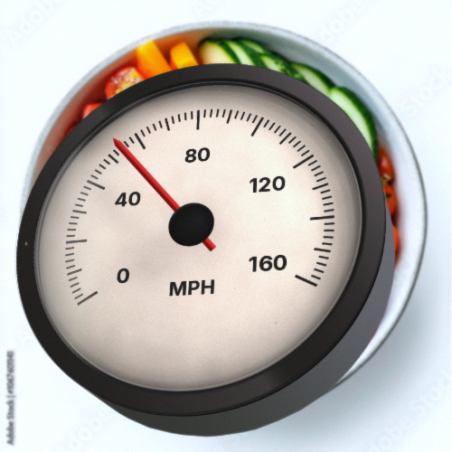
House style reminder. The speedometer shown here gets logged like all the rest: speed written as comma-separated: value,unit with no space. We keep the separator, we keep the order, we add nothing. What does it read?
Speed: 54,mph
